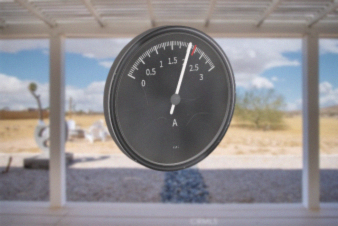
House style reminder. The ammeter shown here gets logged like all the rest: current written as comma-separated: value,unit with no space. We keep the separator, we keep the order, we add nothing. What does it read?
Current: 2,A
